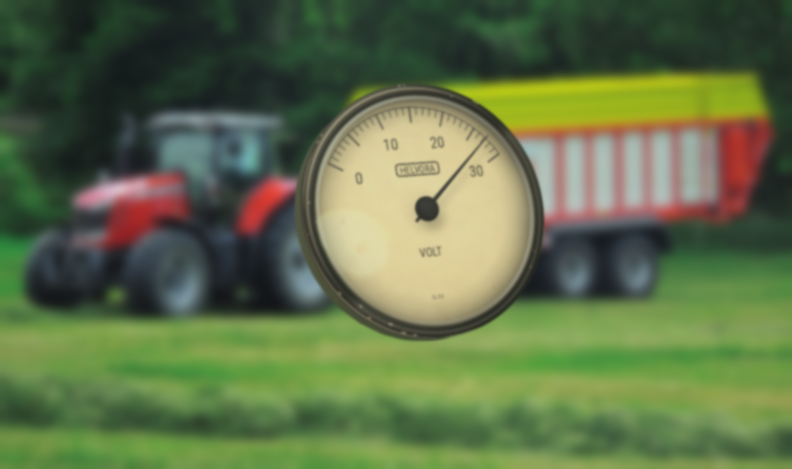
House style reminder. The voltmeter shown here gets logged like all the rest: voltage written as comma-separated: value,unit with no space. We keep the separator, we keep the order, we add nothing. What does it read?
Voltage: 27,V
